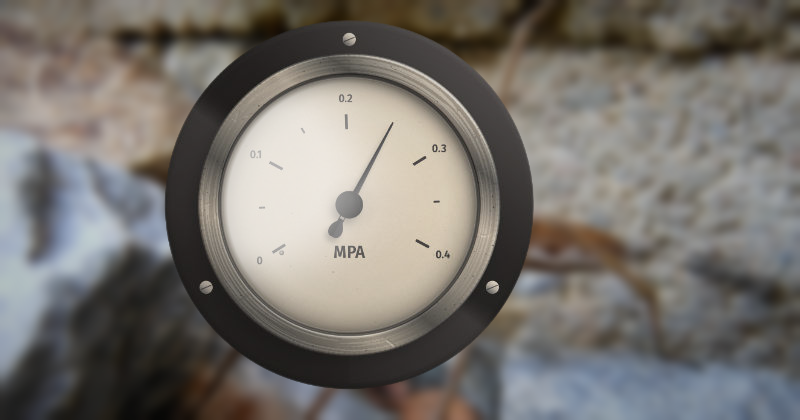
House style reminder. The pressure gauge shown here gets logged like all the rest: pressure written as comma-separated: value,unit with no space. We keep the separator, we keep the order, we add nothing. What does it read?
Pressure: 0.25,MPa
